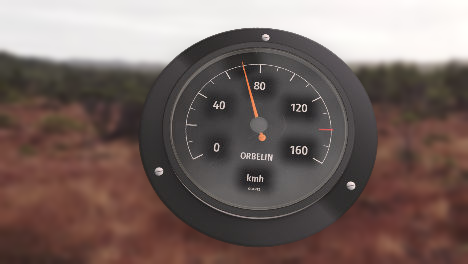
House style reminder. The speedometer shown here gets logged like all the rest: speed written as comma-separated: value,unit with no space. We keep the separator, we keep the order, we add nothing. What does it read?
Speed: 70,km/h
